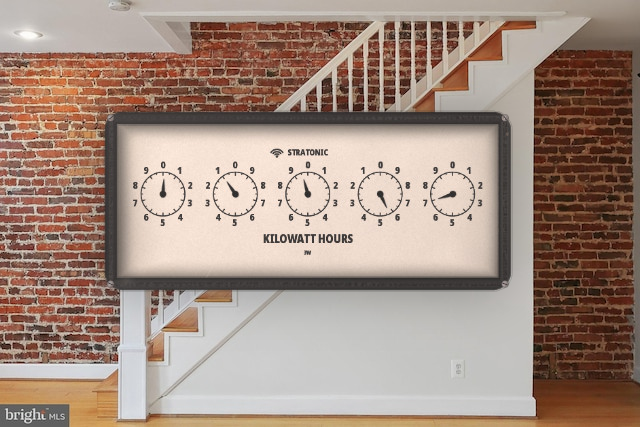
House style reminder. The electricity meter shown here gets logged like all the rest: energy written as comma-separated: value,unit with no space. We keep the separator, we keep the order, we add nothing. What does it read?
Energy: 957,kWh
